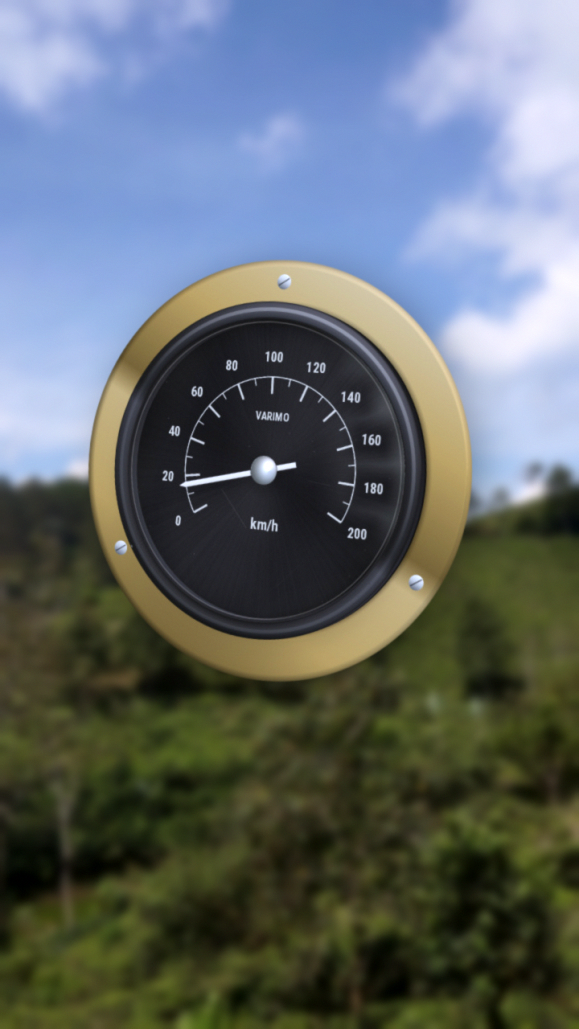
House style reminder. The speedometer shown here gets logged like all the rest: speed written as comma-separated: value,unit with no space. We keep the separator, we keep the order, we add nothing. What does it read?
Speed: 15,km/h
